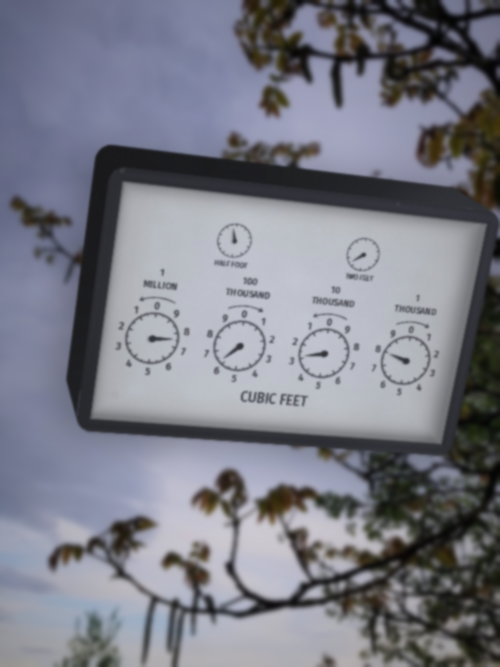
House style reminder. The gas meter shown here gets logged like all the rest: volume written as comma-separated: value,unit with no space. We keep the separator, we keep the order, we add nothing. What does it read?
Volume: 762800,ft³
